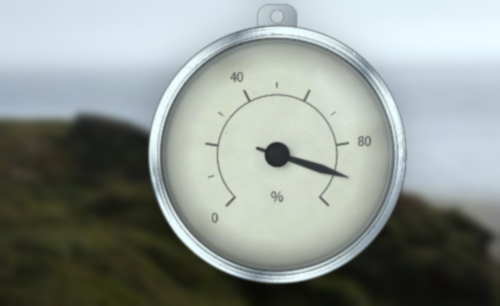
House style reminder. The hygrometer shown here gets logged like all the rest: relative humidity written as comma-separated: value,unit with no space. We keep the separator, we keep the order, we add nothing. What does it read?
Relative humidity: 90,%
